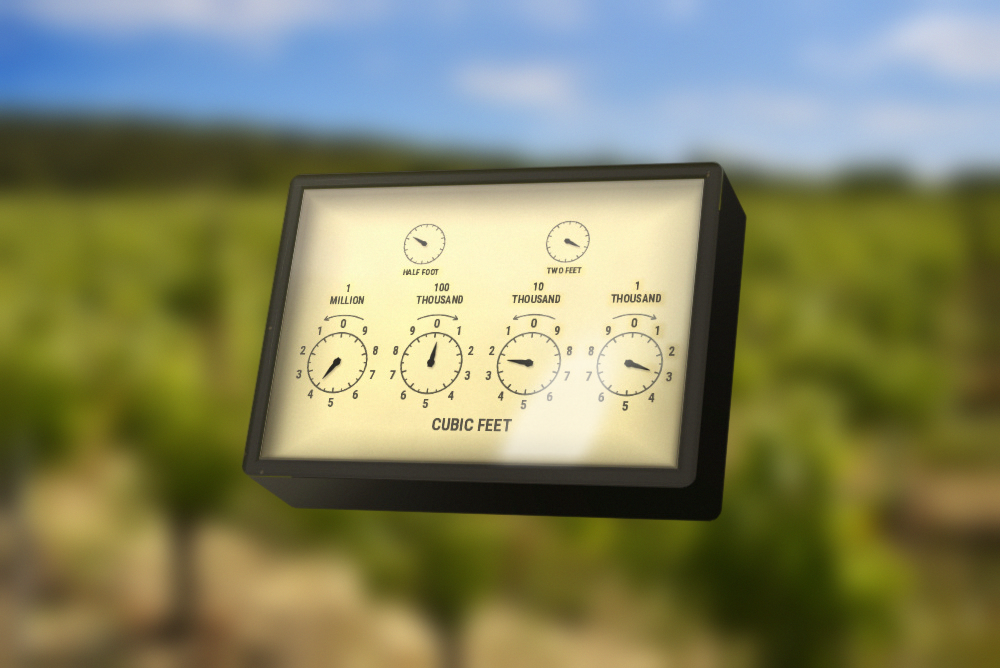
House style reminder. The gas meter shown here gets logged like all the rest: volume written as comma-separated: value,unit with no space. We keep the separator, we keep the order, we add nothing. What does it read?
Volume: 402300,ft³
